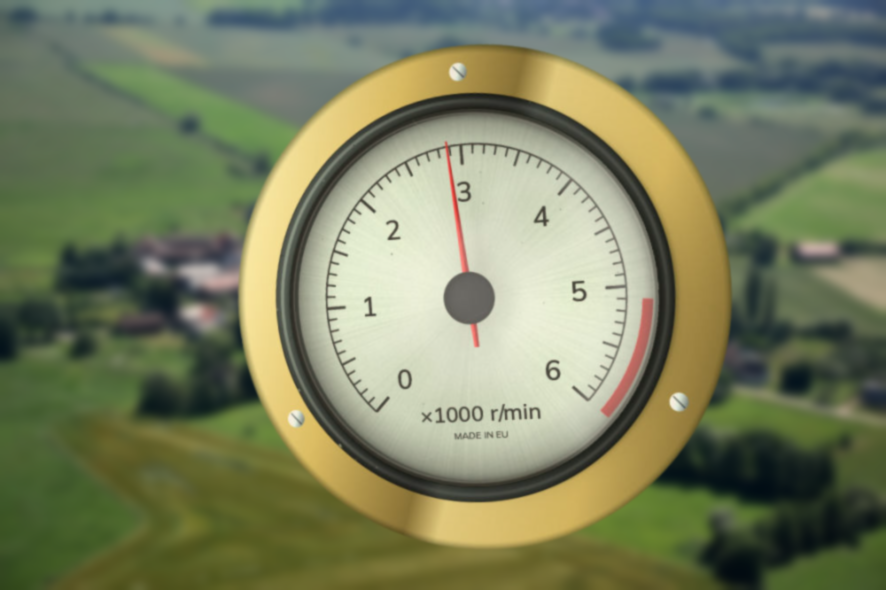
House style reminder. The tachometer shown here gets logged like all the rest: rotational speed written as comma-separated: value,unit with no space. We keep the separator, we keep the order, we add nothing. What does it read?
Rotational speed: 2900,rpm
